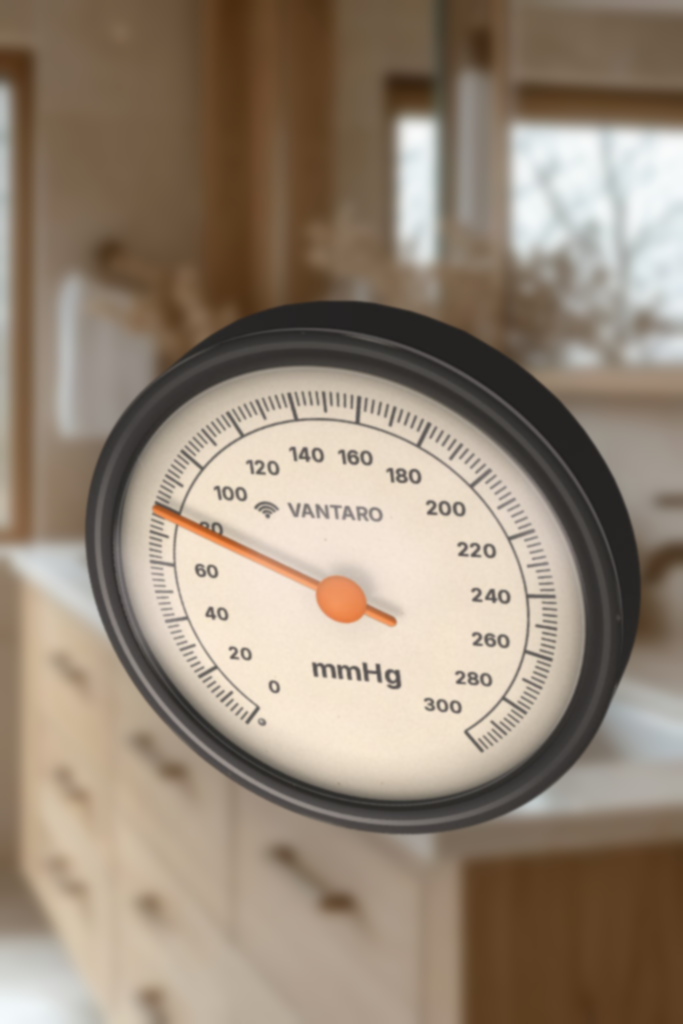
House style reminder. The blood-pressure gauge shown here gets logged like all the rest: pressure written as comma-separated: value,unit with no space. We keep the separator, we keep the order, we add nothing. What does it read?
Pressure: 80,mmHg
